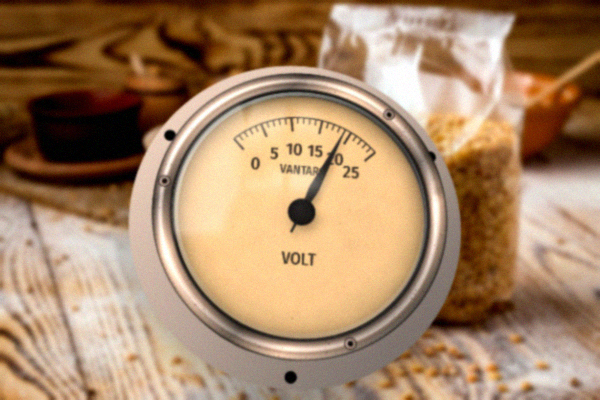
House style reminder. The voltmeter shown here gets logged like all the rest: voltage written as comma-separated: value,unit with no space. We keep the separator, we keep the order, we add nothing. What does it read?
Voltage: 19,V
